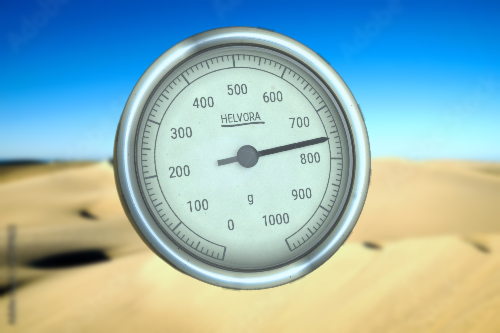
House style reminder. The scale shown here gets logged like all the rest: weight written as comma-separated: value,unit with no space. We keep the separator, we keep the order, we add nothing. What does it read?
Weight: 760,g
